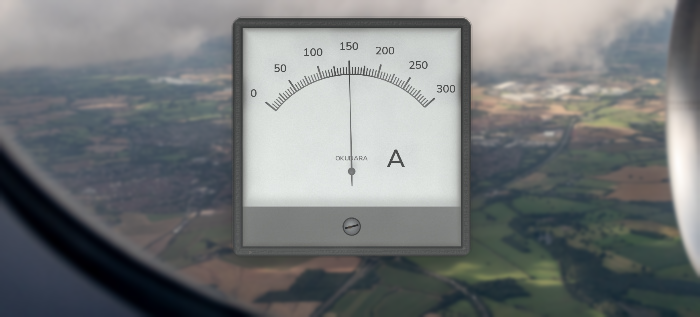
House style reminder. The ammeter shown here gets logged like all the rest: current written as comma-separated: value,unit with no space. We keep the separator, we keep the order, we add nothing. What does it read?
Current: 150,A
